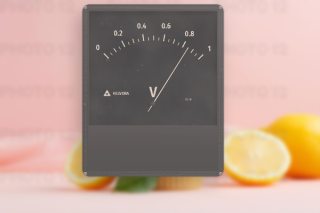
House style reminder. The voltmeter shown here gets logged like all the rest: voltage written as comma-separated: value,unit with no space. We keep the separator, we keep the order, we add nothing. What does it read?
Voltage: 0.85,V
